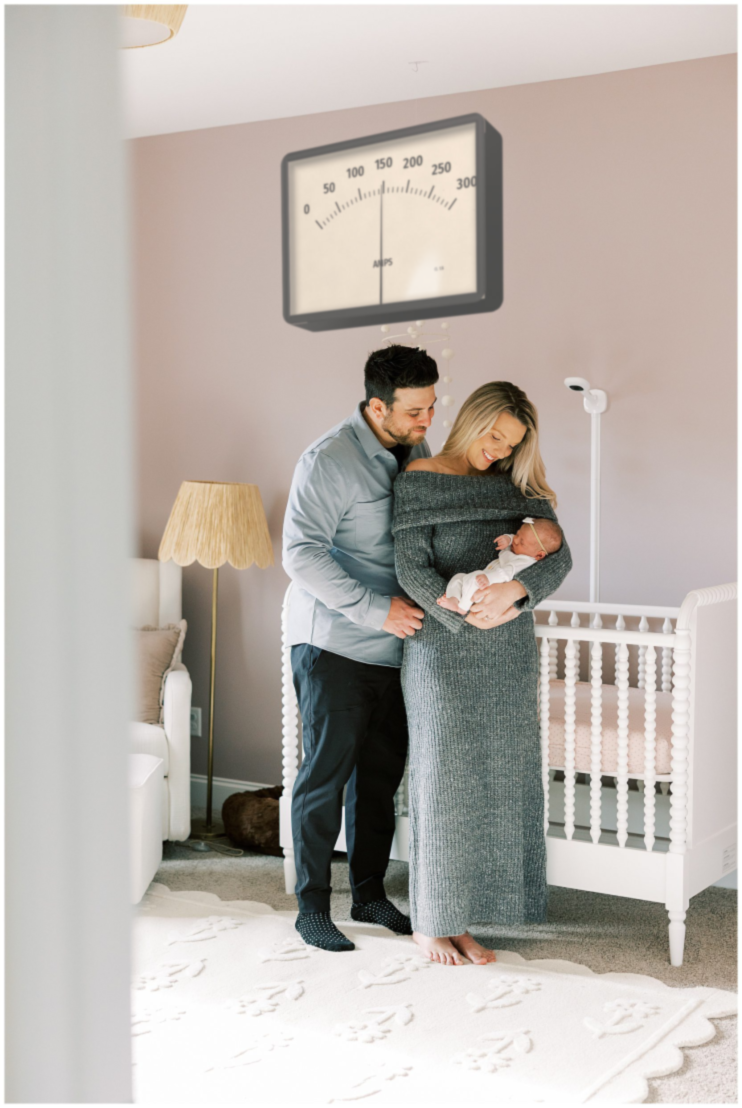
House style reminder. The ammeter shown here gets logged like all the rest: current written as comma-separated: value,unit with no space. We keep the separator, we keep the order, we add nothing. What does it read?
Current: 150,A
